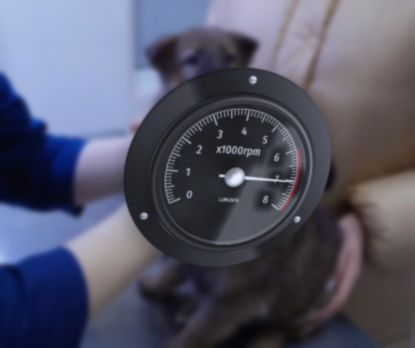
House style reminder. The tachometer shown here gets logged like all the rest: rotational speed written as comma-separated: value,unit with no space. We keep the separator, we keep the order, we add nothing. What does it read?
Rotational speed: 7000,rpm
